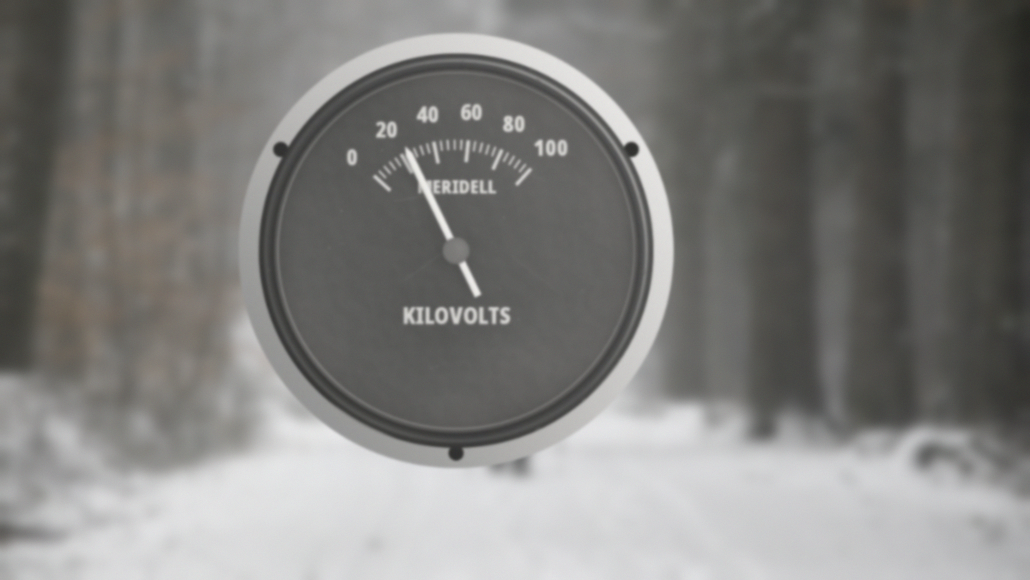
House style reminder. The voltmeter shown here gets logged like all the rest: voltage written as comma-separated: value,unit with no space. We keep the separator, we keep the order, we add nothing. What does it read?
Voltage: 24,kV
